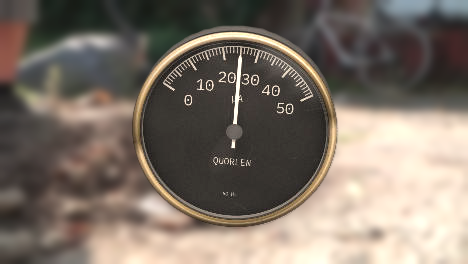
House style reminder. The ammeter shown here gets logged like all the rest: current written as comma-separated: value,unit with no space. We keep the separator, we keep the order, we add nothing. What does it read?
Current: 25,µA
